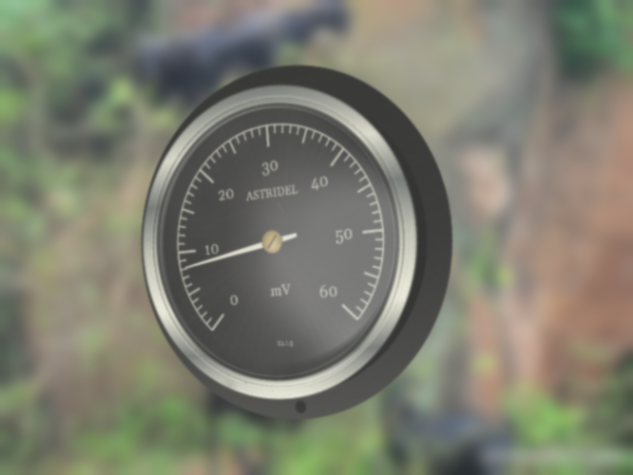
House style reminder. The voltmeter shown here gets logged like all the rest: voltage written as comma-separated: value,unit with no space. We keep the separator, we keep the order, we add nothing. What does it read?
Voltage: 8,mV
